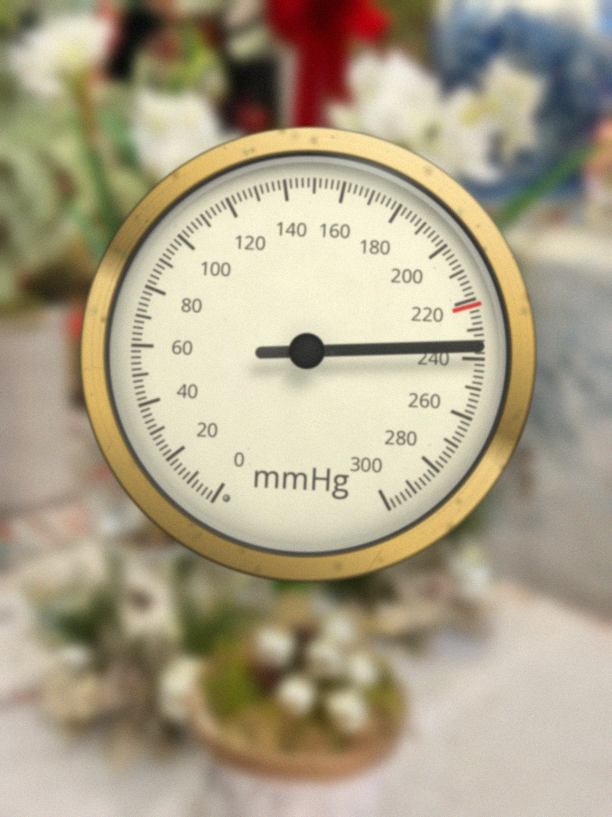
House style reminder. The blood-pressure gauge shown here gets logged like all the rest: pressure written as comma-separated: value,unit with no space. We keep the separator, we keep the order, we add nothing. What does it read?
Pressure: 236,mmHg
